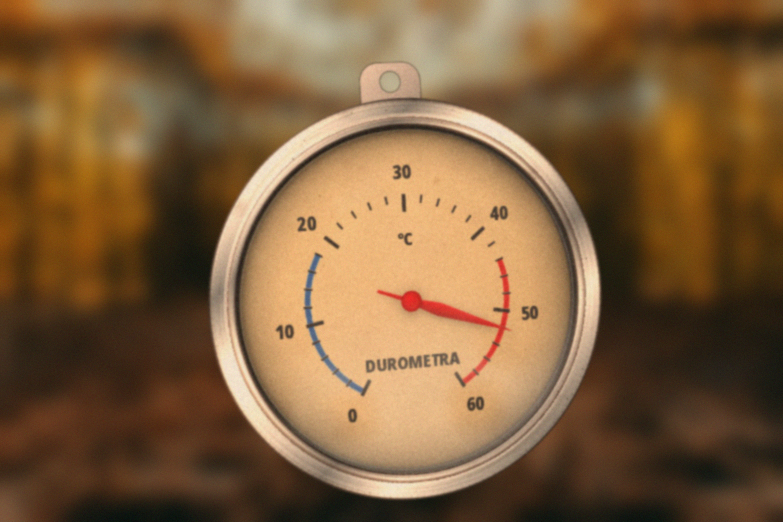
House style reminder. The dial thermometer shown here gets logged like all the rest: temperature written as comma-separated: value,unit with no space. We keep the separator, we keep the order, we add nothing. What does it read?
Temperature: 52,°C
